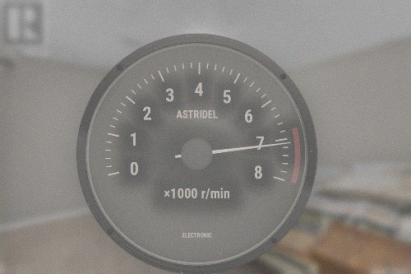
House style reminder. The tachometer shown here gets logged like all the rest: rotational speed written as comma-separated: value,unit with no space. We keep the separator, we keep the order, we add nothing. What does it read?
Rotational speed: 7100,rpm
